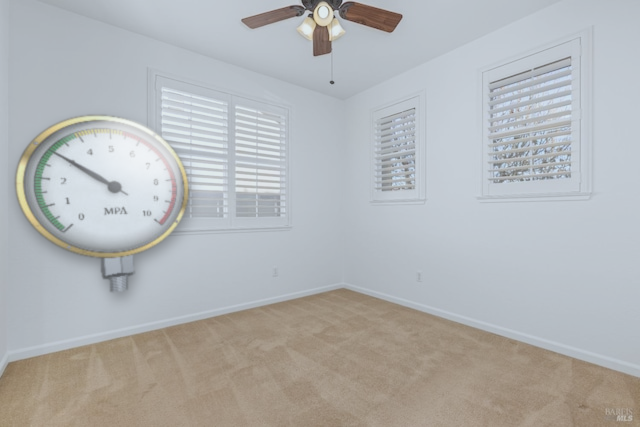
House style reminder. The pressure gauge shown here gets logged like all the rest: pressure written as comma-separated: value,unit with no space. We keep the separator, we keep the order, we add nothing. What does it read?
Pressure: 3,MPa
